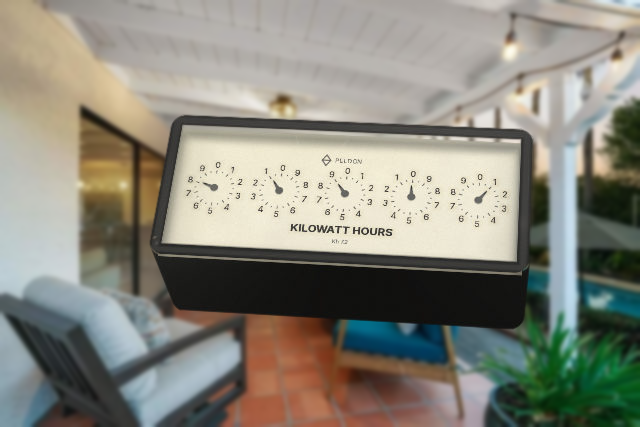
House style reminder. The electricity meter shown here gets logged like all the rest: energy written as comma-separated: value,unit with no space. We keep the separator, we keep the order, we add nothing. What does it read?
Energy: 80901,kWh
